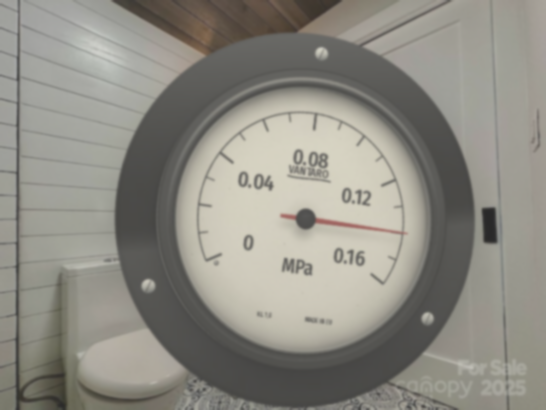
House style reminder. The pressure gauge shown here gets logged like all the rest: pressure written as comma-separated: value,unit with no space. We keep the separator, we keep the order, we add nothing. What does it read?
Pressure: 0.14,MPa
